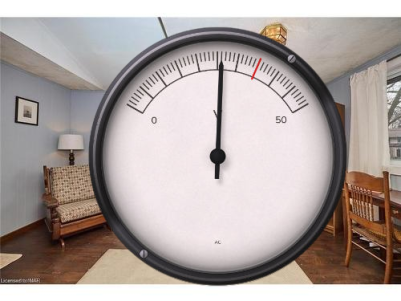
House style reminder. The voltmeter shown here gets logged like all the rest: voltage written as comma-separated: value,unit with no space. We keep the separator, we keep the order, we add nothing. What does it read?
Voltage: 26,V
